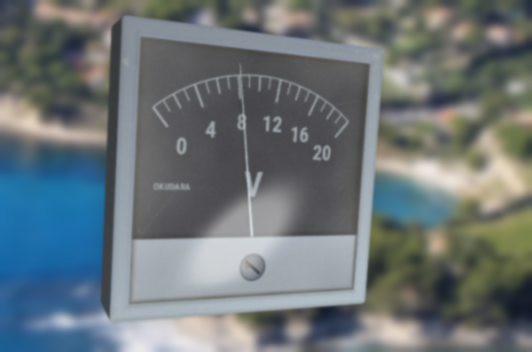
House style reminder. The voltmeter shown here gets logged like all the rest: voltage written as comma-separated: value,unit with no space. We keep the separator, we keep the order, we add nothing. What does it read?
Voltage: 8,V
